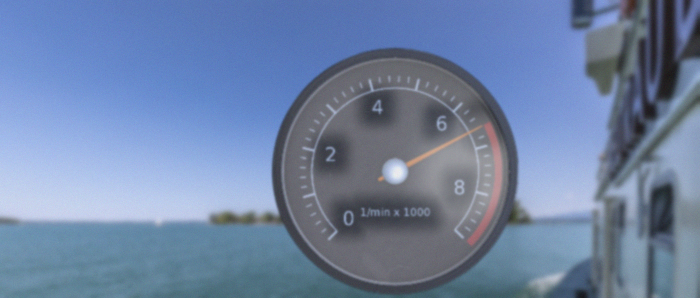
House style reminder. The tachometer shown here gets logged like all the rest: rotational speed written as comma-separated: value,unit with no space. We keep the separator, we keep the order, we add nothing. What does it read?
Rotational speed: 6600,rpm
